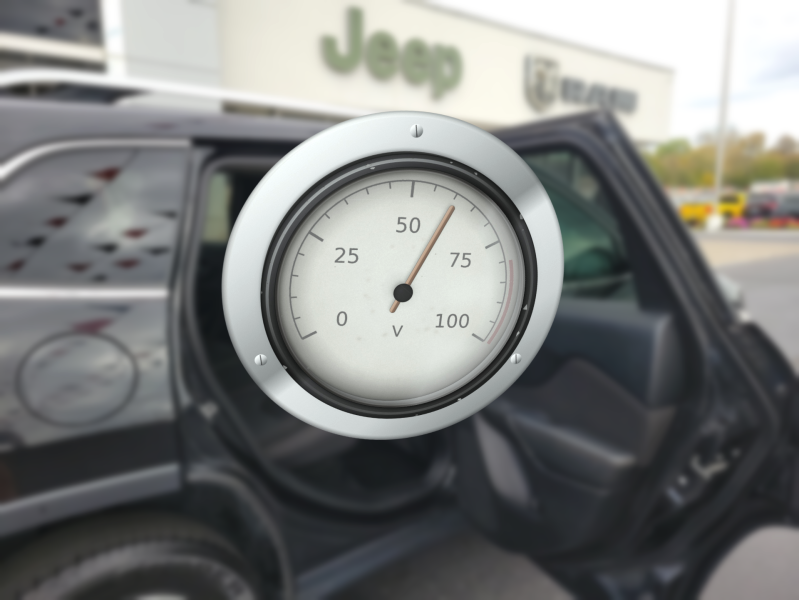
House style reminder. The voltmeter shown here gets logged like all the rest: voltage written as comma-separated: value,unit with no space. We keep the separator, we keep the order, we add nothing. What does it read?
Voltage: 60,V
